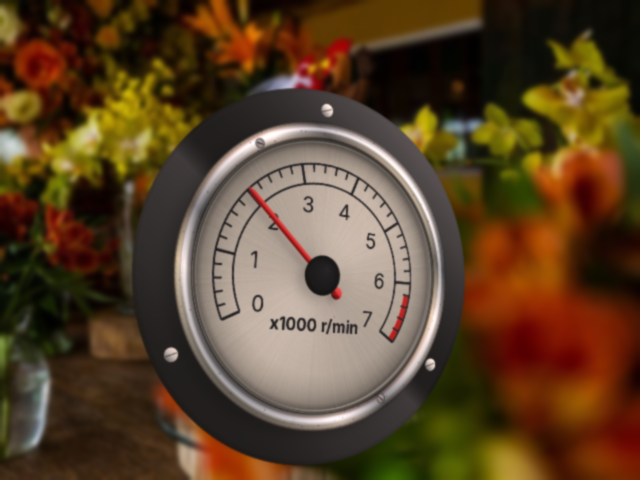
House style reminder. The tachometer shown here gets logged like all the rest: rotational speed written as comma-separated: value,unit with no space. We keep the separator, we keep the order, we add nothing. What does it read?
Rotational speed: 2000,rpm
